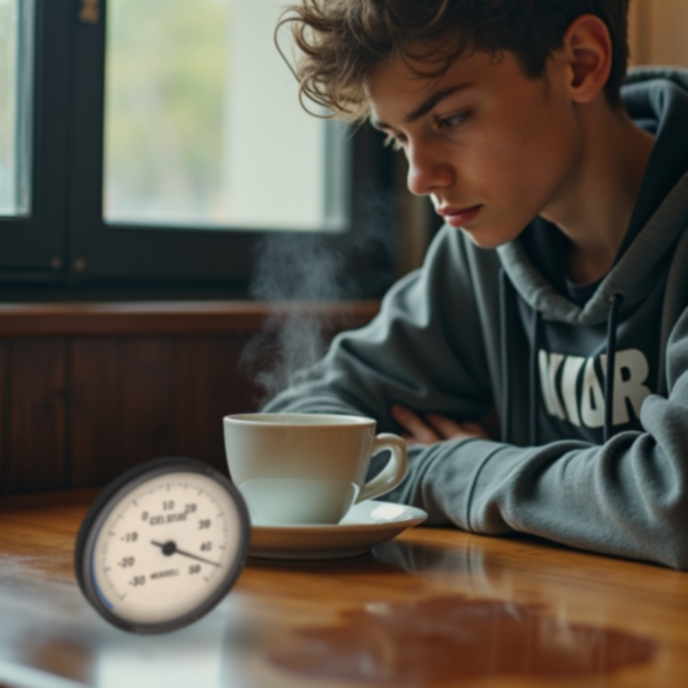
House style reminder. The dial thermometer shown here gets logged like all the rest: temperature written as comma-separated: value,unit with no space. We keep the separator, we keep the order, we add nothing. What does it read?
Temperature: 45,°C
